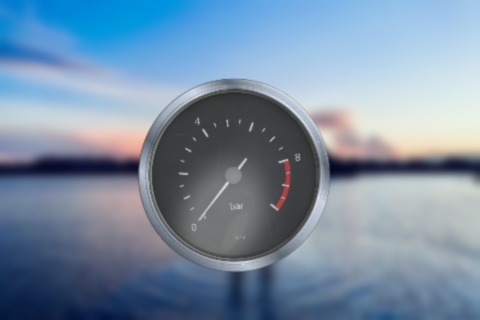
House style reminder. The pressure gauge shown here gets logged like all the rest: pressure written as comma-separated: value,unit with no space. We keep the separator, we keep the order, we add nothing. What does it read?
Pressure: 0,bar
